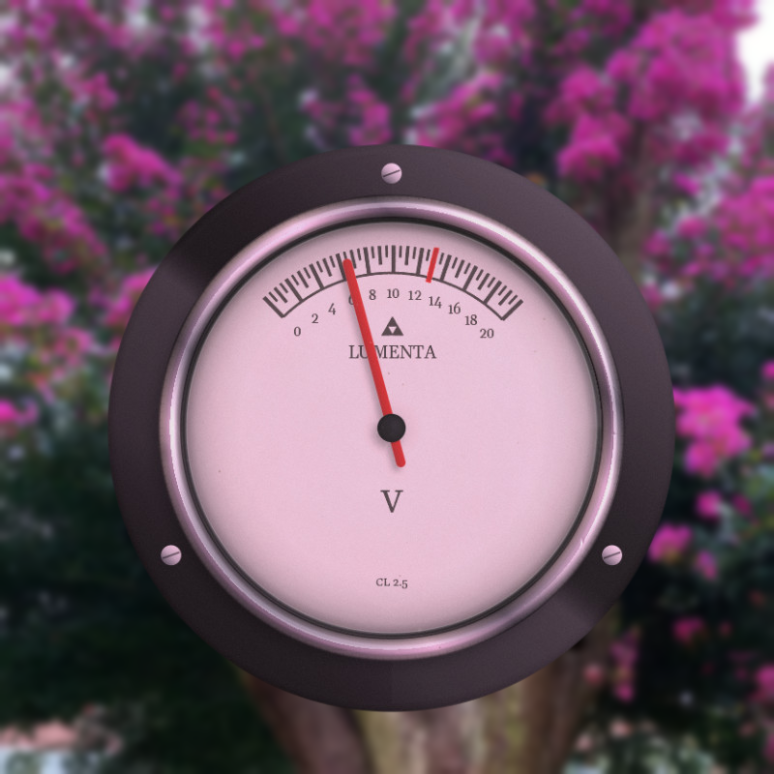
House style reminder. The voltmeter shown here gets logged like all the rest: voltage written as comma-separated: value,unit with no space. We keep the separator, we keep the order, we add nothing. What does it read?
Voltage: 6.5,V
